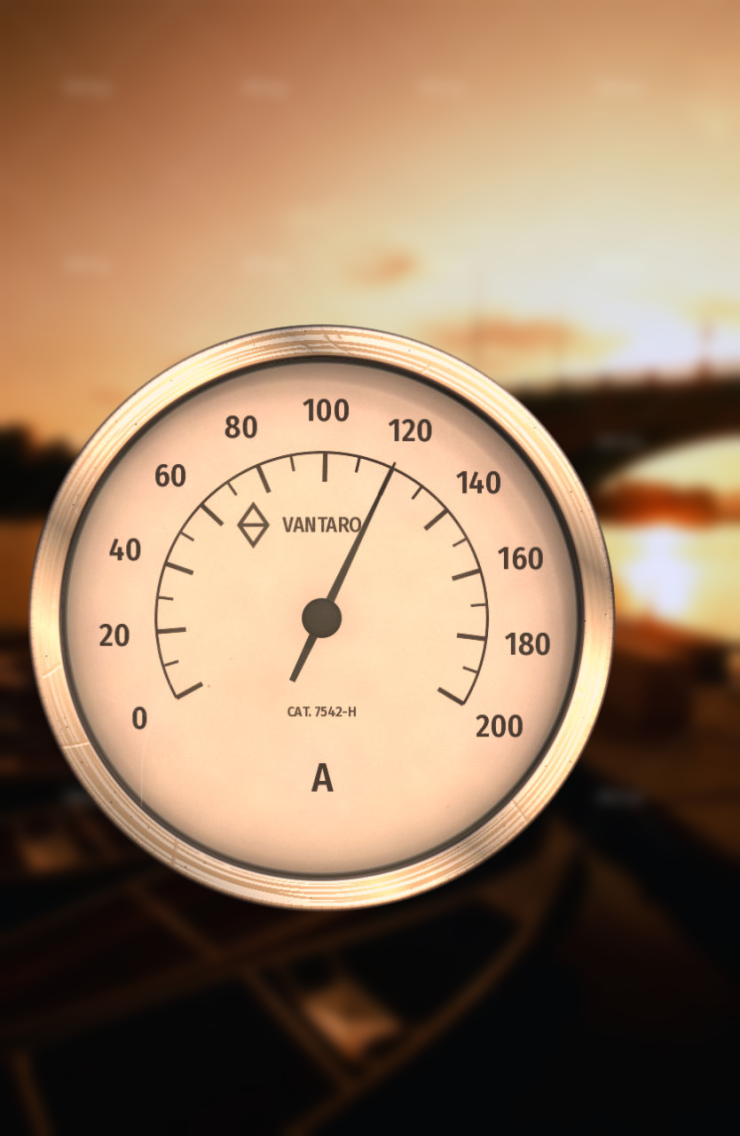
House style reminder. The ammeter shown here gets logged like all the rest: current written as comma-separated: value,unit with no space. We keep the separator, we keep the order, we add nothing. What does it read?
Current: 120,A
